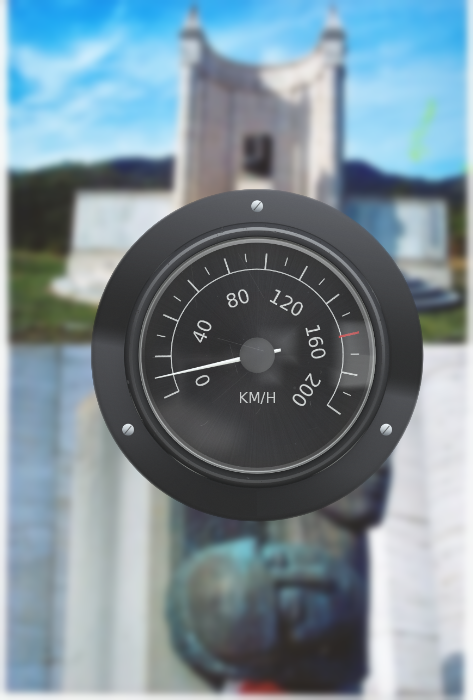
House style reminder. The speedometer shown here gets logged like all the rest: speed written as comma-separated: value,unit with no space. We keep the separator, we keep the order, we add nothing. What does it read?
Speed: 10,km/h
